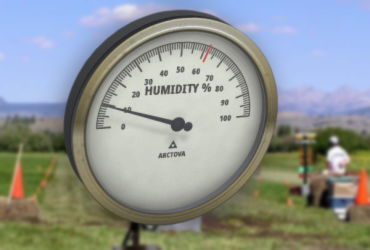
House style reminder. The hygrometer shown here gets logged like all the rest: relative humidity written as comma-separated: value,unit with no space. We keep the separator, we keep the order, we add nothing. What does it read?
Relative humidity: 10,%
